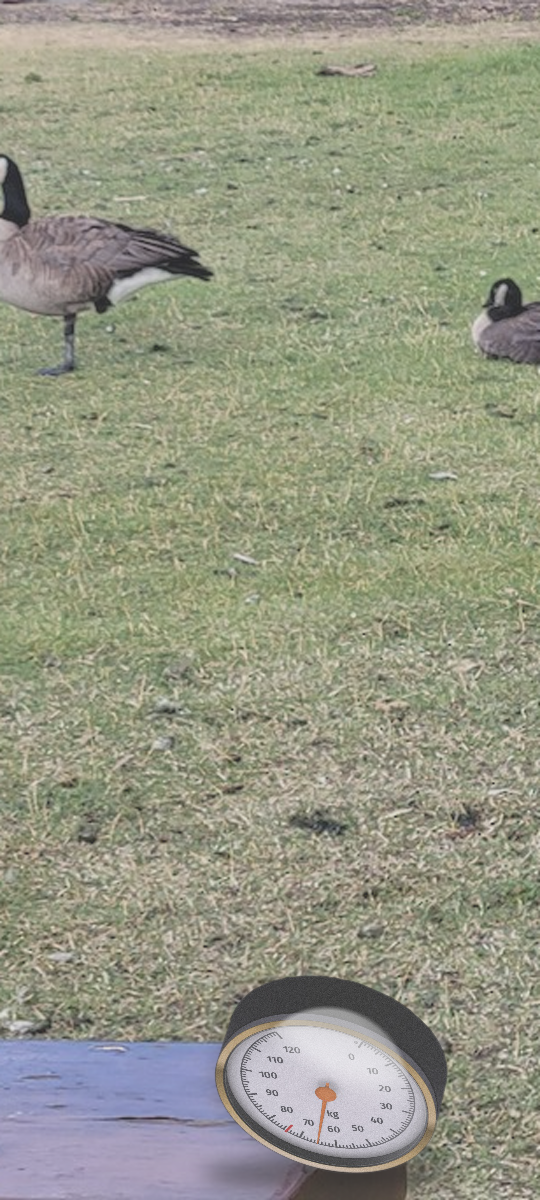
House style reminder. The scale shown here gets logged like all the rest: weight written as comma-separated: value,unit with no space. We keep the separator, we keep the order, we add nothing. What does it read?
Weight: 65,kg
